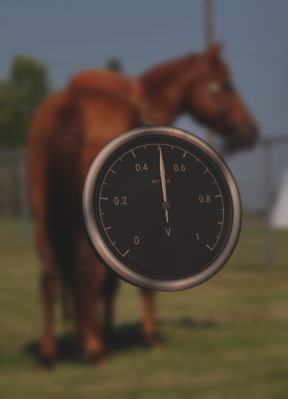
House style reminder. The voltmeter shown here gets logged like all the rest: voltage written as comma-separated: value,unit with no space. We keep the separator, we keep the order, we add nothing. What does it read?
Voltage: 0.5,V
